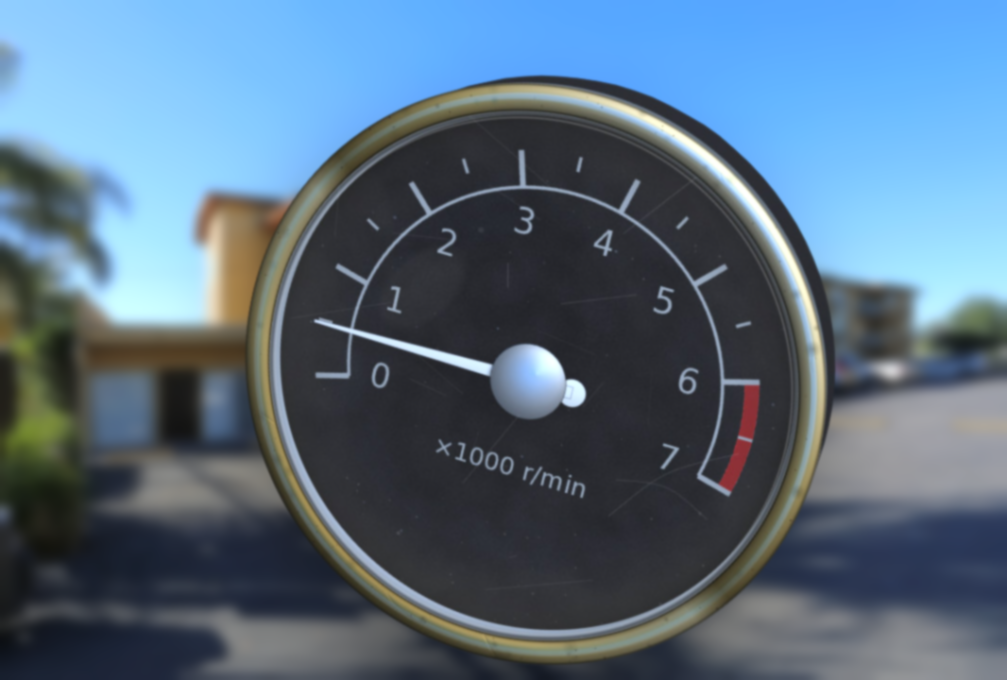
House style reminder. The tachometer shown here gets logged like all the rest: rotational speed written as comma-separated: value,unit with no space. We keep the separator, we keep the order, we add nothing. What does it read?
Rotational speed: 500,rpm
